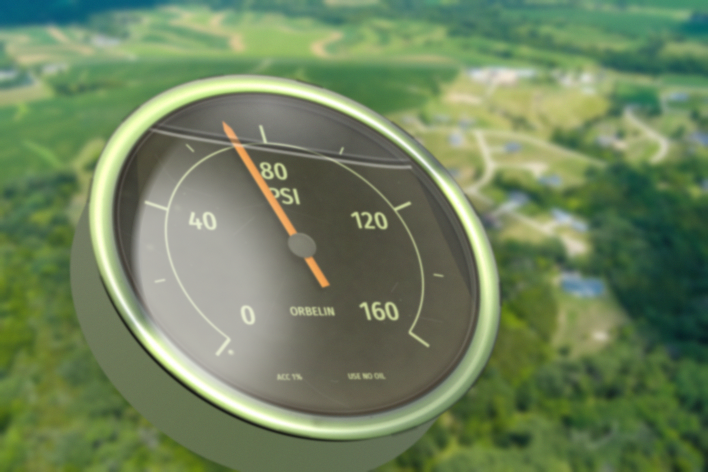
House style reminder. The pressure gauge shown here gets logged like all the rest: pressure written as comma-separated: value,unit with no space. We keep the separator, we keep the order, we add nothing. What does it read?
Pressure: 70,psi
